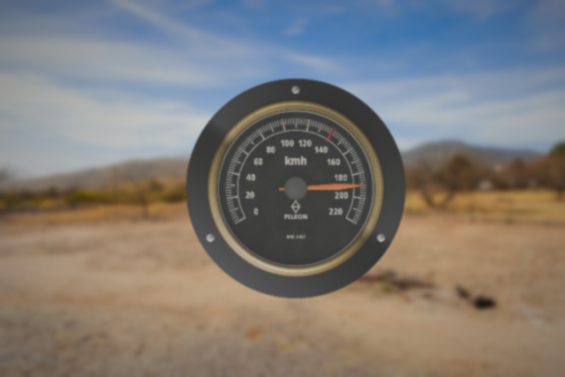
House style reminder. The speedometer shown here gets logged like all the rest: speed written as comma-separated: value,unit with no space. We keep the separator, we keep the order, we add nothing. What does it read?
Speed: 190,km/h
